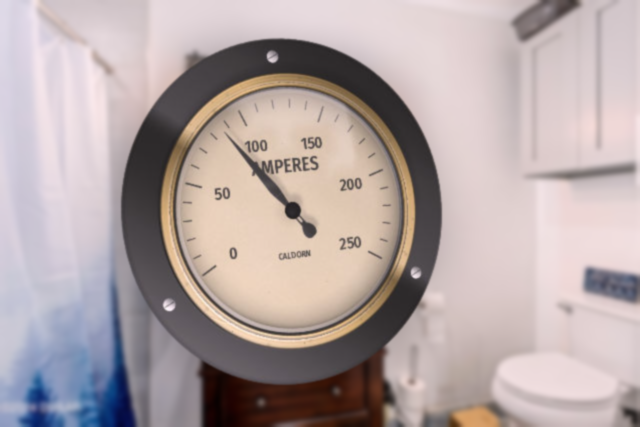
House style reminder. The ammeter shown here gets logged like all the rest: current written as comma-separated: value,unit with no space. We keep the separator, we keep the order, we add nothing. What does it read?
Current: 85,A
